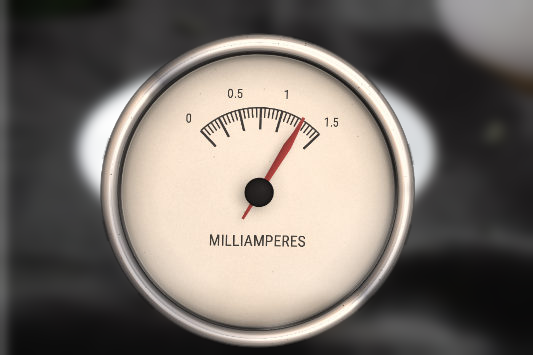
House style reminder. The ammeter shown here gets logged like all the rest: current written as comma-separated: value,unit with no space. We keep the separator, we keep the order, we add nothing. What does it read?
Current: 1.25,mA
